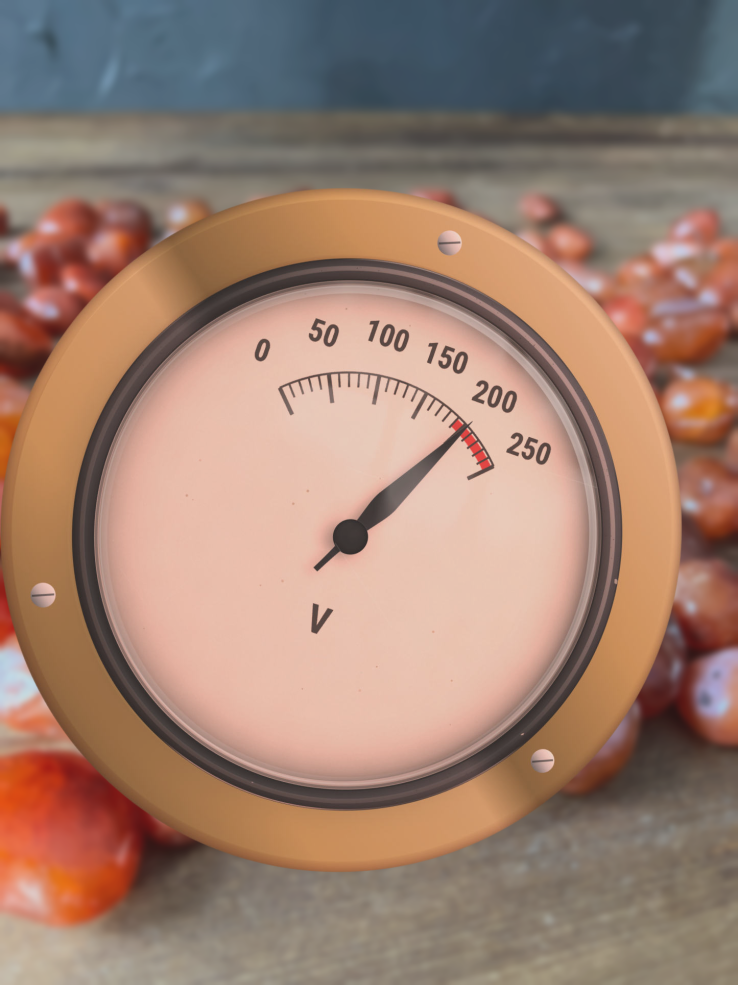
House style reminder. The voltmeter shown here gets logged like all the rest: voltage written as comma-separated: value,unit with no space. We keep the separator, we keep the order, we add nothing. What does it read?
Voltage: 200,V
